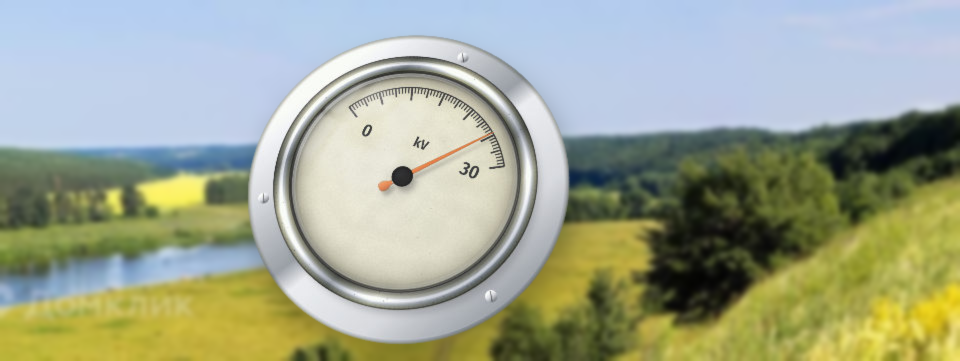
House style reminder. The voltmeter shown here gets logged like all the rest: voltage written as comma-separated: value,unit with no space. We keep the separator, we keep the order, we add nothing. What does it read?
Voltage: 25,kV
